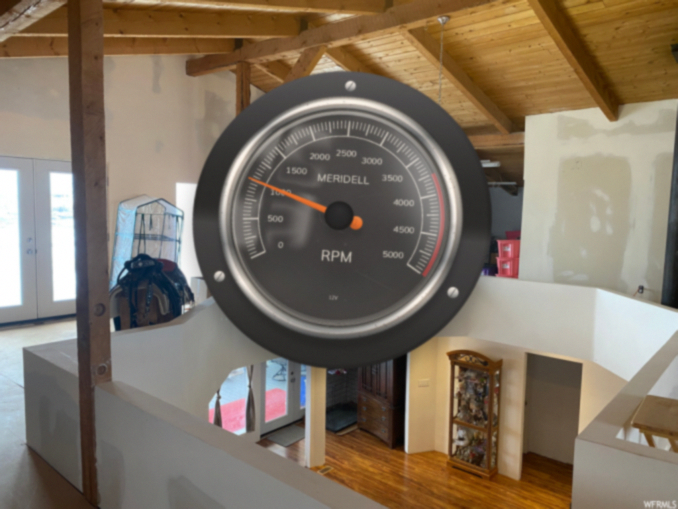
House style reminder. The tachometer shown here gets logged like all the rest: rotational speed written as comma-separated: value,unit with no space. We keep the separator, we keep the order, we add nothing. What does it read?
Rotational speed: 1000,rpm
